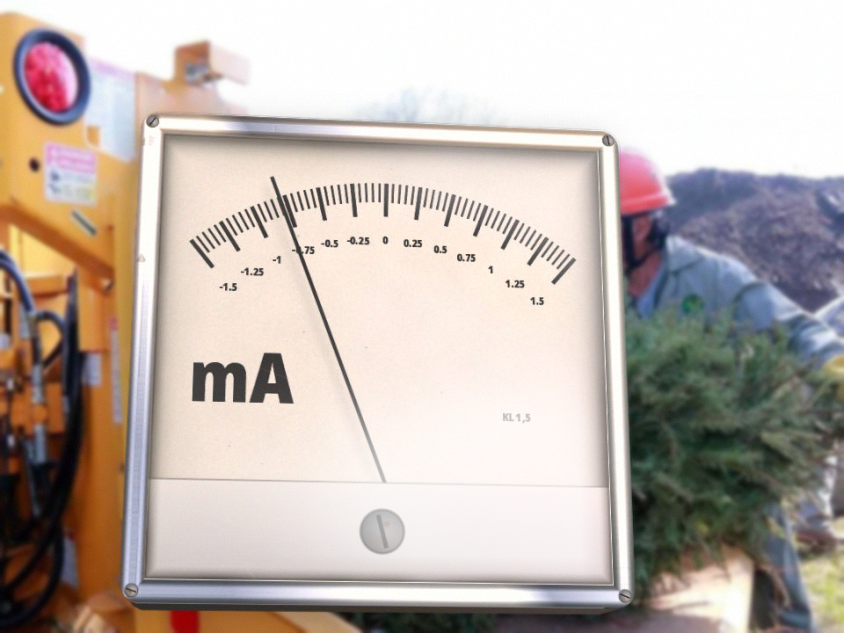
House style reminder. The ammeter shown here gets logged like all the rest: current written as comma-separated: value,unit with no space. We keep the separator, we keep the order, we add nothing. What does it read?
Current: -0.8,mA
